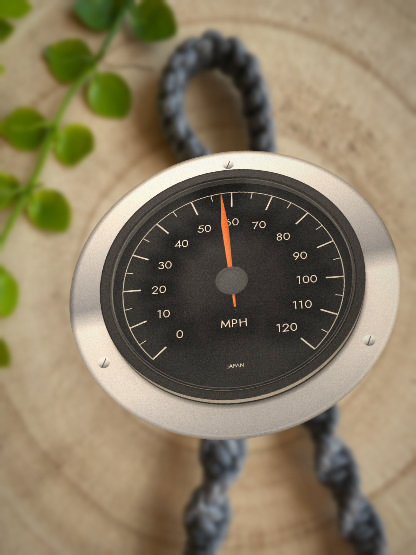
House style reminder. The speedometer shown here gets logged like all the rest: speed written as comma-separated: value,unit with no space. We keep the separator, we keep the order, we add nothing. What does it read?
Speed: 57.5,mph
